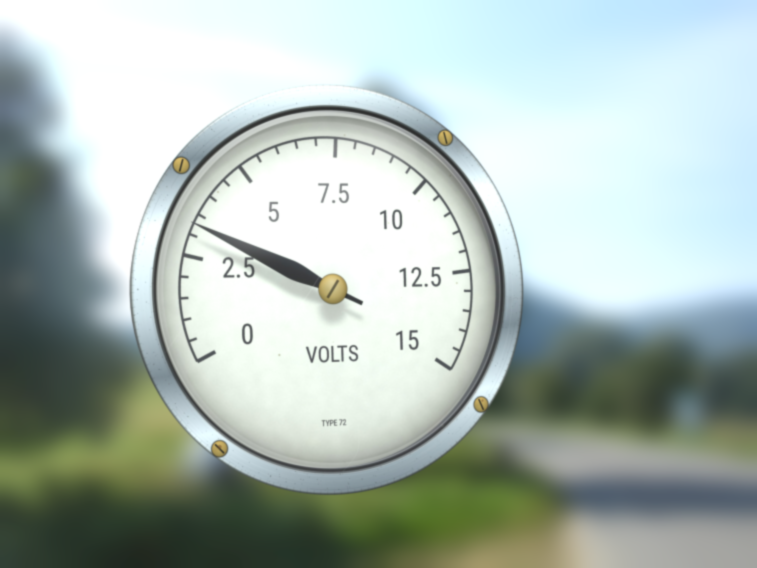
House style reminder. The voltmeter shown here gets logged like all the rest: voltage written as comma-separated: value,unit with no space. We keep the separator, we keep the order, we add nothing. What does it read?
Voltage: 3.25,V
